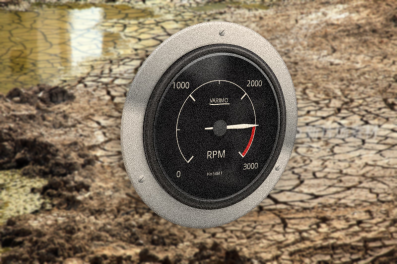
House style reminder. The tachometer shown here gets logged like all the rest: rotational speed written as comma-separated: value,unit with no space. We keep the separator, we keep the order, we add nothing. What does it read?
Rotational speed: 2500,rpm
